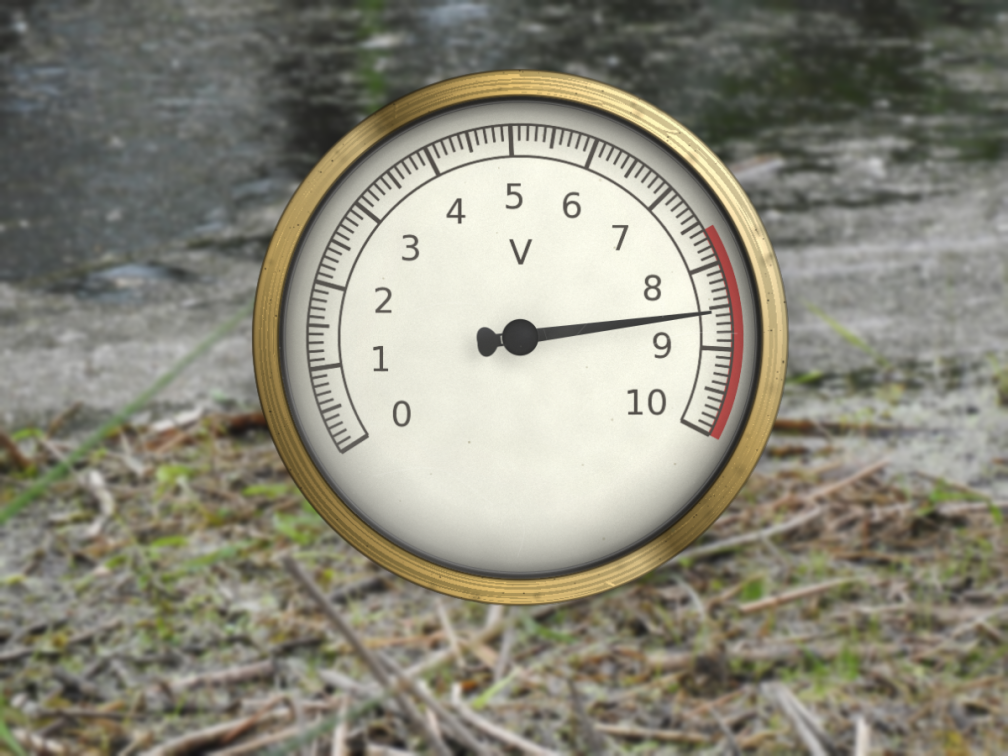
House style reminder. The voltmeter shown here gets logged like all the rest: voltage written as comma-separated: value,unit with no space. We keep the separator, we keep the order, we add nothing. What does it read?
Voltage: 8.55,V
